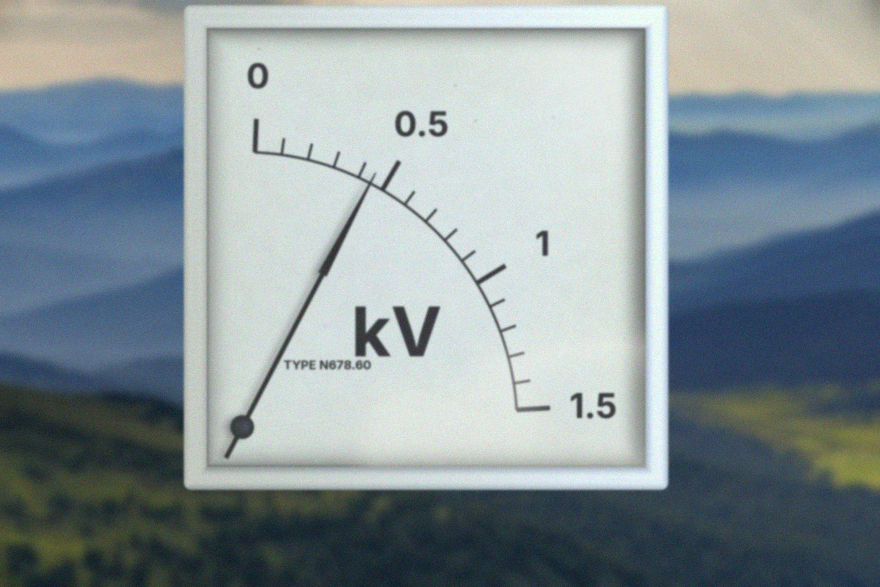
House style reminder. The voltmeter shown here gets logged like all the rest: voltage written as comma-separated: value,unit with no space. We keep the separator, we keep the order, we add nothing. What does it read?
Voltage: 0.45,kV
